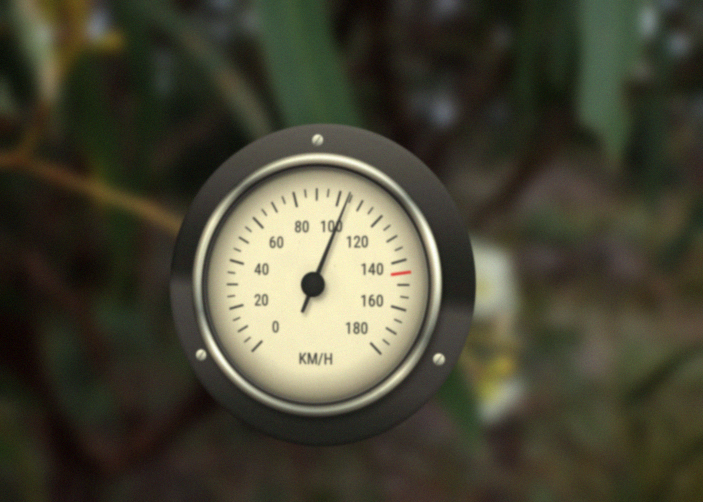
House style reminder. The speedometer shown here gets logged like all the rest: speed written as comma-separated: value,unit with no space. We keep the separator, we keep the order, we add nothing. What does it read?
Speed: 105,km/h
